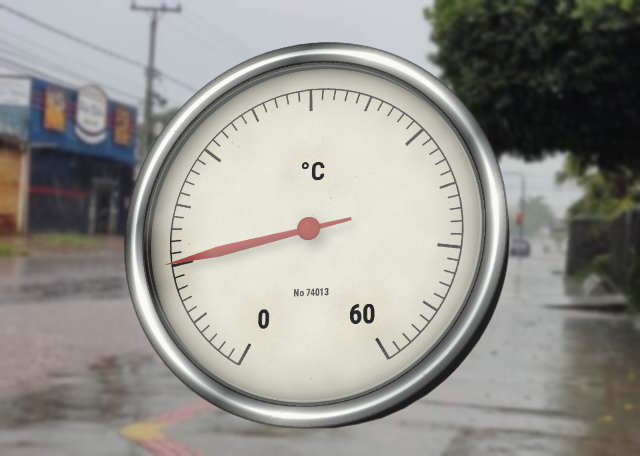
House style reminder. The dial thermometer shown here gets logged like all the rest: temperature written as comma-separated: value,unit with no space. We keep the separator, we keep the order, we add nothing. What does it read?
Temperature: 10,°C
